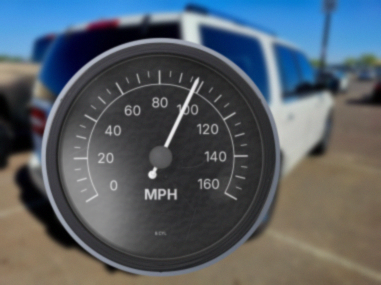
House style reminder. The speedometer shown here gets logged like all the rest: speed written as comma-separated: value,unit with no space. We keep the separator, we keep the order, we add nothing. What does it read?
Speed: 97.5,mph
